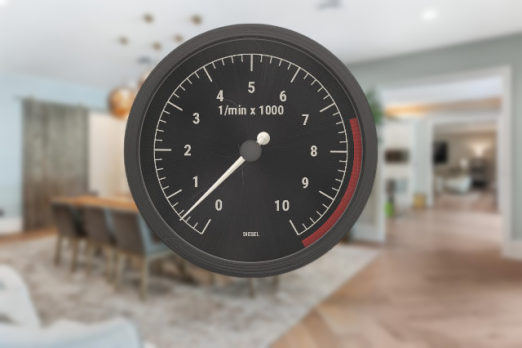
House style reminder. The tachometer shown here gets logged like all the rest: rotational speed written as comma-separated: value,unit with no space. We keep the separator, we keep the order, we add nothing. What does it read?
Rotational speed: 500,rpm
